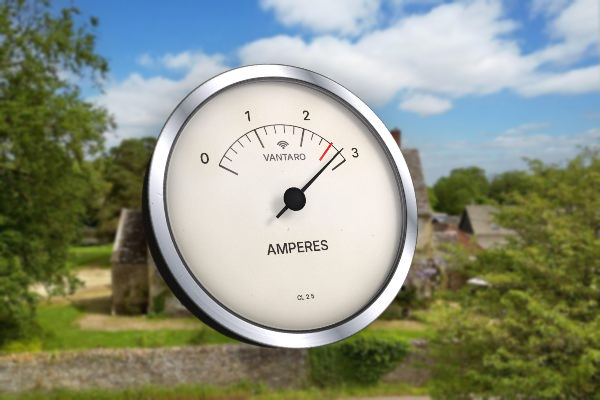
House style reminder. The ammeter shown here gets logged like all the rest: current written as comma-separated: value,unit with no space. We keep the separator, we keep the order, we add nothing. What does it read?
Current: 2.8,A
